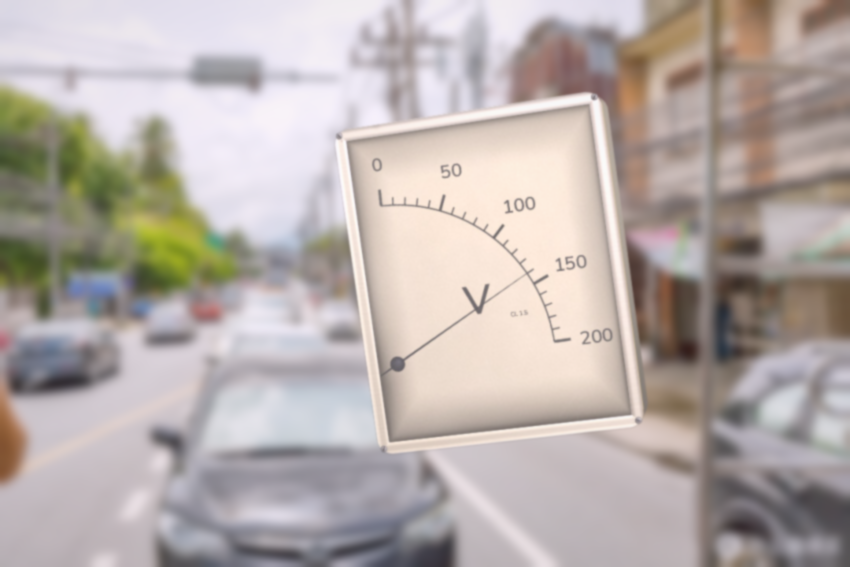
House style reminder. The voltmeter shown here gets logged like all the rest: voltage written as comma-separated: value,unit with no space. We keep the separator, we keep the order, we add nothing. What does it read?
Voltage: 140,V
